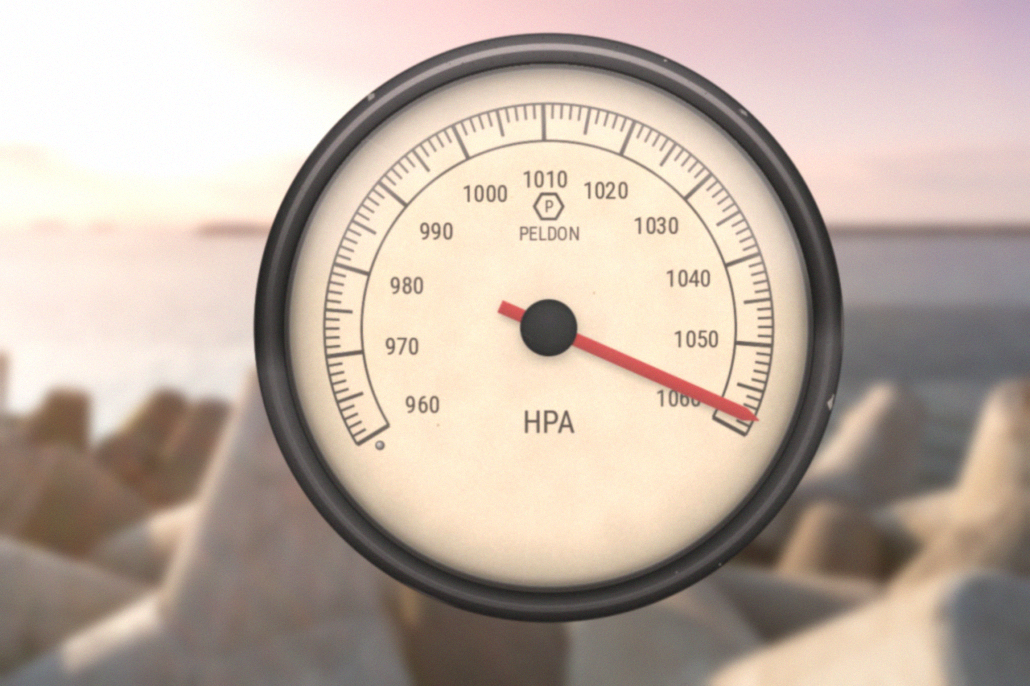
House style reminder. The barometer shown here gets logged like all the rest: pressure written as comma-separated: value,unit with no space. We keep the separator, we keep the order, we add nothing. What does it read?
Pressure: 1058,hPa
